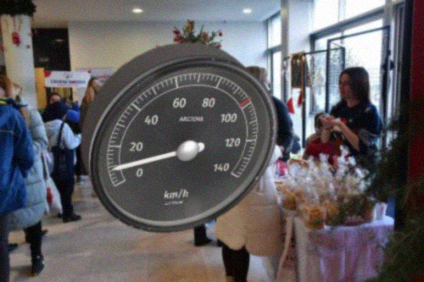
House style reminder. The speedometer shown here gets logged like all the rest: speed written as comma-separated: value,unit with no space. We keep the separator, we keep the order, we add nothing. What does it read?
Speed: 10,km/h
